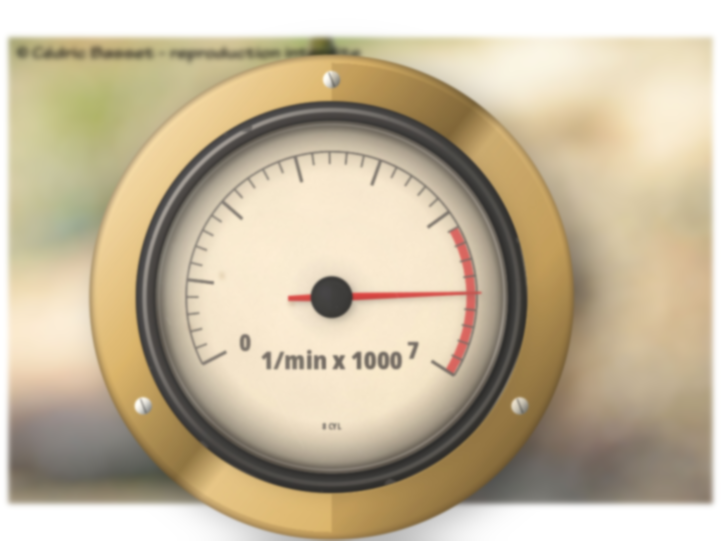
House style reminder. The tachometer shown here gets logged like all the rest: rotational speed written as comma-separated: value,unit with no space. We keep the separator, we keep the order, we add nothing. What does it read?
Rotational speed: 6000,rpm
